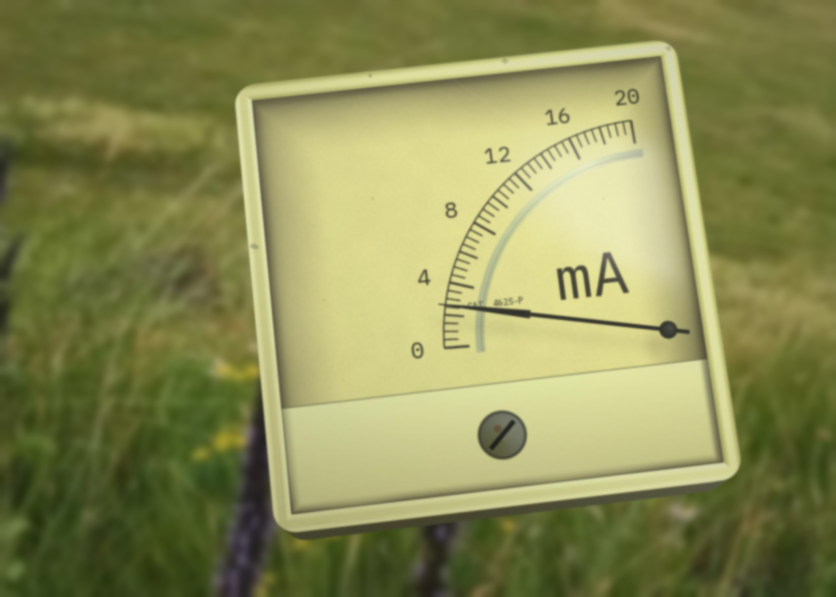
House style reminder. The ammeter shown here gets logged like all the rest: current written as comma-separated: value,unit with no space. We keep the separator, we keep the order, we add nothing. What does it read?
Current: 2.5,mA
